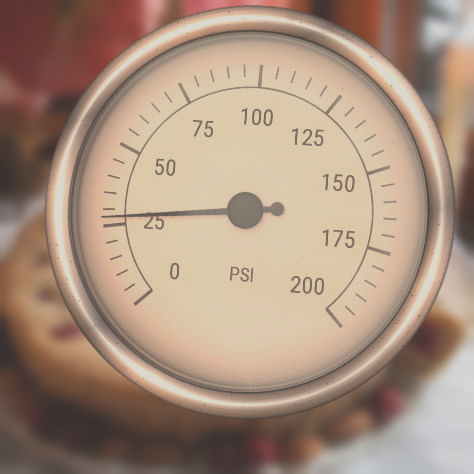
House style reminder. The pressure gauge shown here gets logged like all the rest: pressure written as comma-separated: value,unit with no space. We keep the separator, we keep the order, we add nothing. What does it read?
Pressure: 27.5,psi
